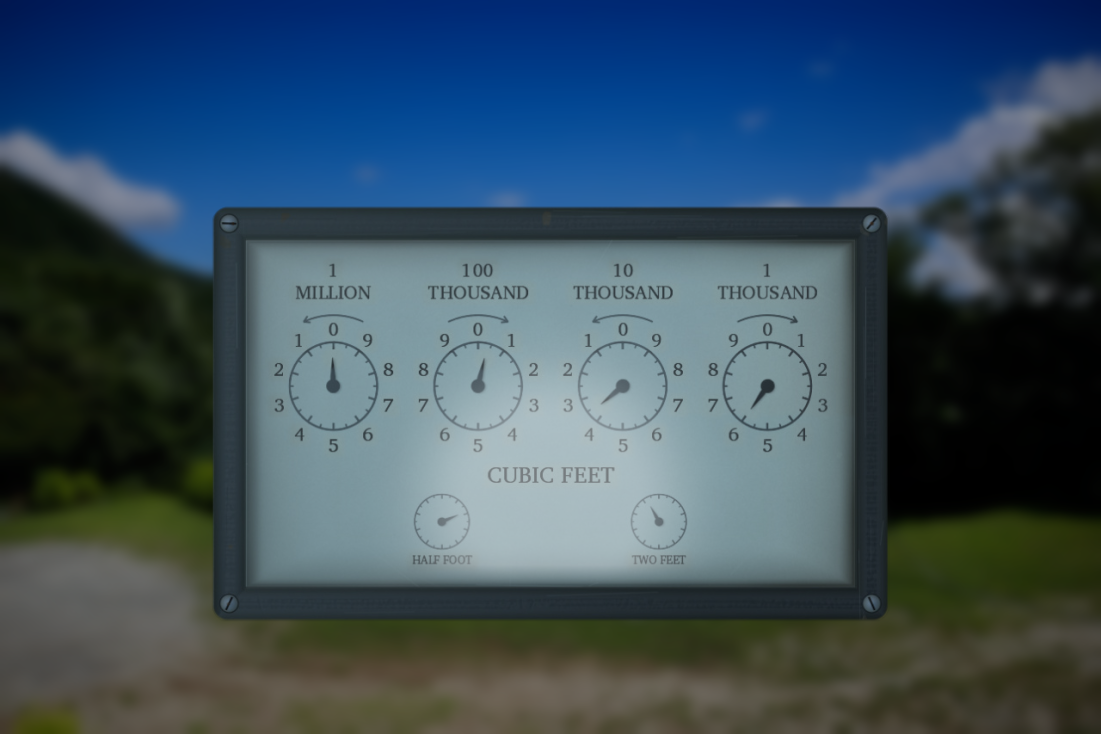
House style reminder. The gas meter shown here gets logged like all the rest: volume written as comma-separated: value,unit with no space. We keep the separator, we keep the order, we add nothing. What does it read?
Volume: 3600,ft³
